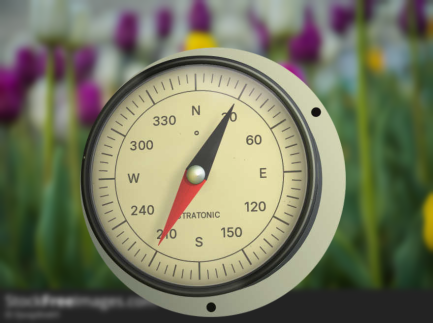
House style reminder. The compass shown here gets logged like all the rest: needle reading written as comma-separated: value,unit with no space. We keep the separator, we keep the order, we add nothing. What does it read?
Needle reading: 210,°
